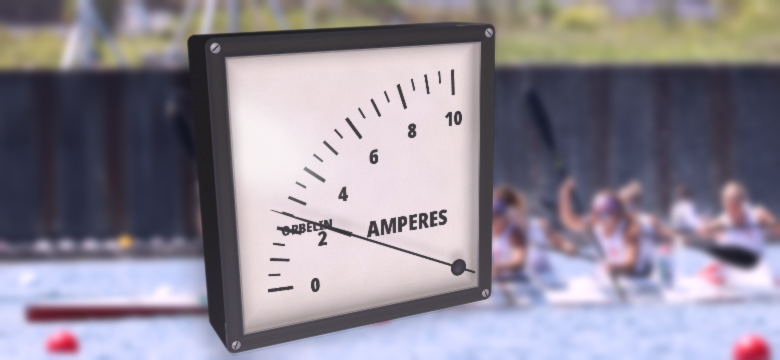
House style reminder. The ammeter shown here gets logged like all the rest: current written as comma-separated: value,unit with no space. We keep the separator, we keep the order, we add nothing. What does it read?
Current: 2.5,A
